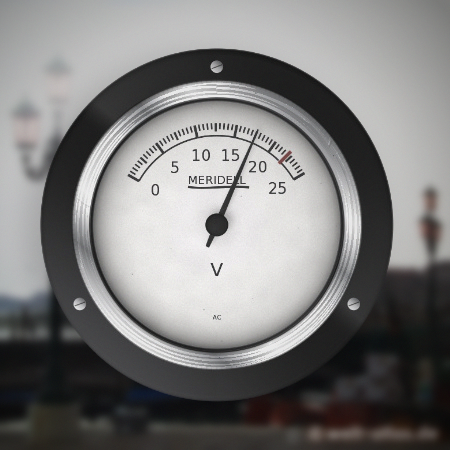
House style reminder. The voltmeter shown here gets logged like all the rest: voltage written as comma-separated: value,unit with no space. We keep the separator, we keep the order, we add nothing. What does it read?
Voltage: 17.5,V
